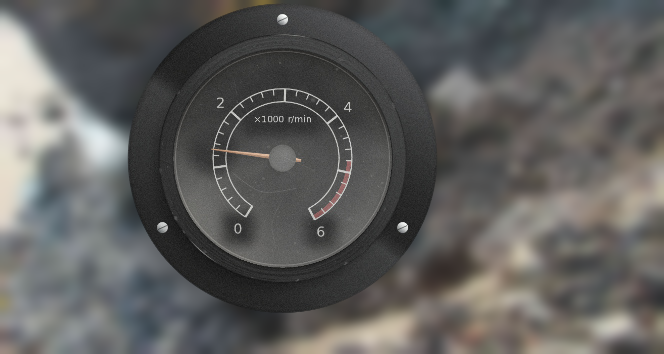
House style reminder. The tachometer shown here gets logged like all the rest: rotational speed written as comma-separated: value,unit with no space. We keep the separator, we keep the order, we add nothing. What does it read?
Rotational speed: 1300,rpm
